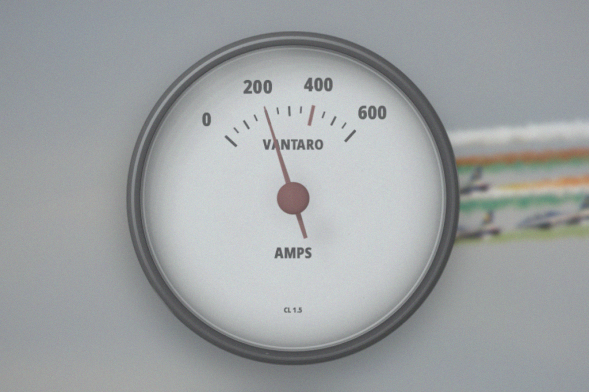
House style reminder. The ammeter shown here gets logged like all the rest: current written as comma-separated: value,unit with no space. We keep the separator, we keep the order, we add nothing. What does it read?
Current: 200,A
